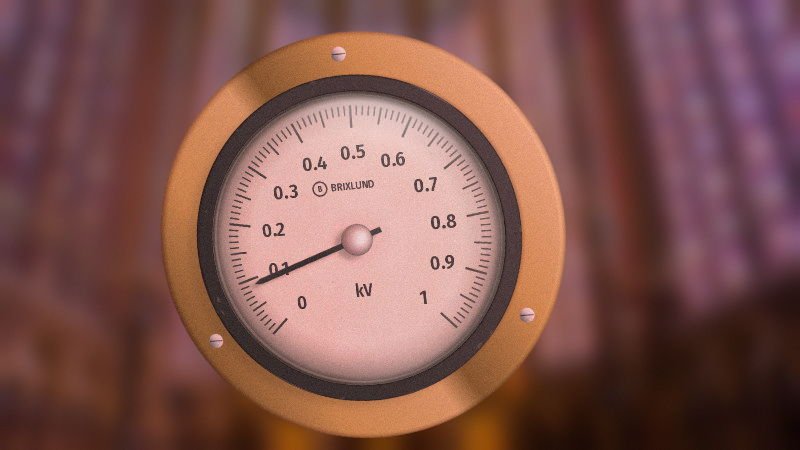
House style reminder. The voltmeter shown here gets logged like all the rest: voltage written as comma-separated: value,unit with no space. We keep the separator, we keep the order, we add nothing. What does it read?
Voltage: 0.09,kV
